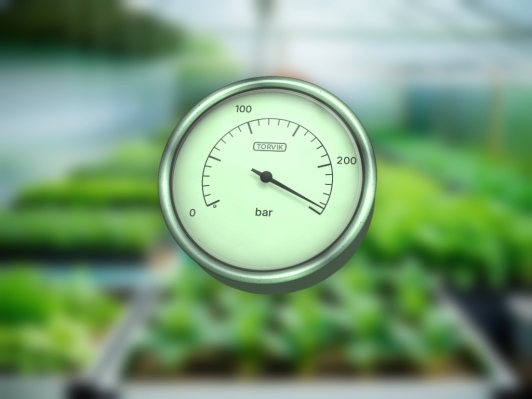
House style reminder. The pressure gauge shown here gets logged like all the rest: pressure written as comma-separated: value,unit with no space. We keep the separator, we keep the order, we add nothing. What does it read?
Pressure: 245,bar
